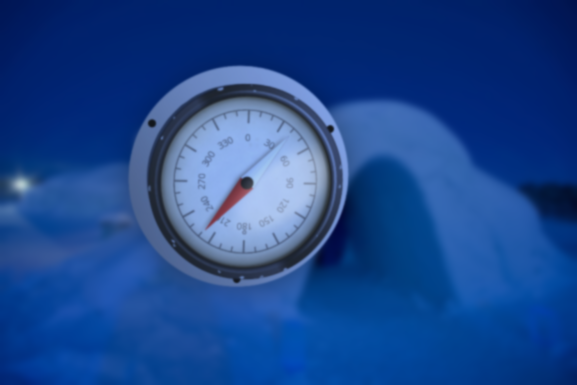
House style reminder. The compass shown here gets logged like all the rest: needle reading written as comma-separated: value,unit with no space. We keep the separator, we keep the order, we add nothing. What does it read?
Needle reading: 220,°
